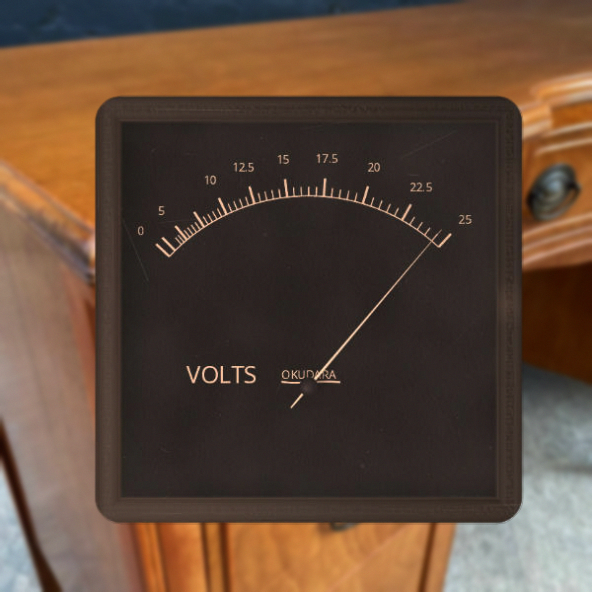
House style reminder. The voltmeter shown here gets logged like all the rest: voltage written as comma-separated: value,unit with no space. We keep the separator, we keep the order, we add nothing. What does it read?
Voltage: 24.5,V
